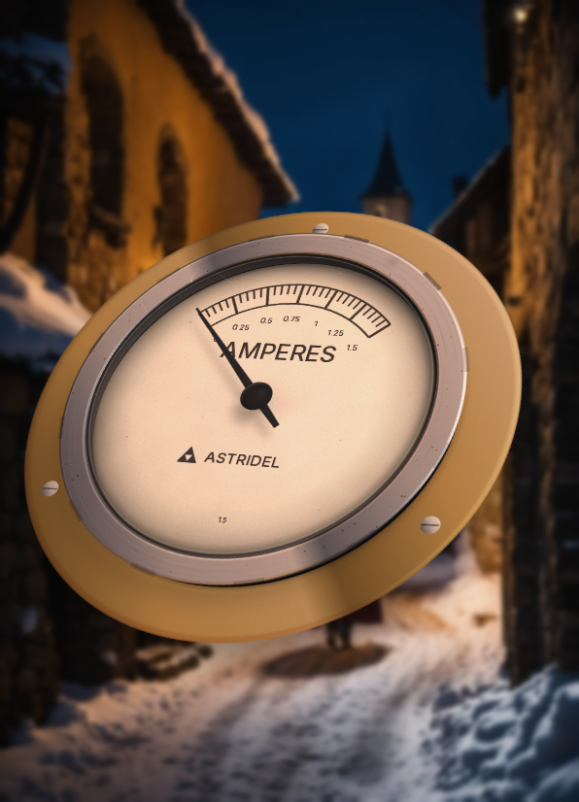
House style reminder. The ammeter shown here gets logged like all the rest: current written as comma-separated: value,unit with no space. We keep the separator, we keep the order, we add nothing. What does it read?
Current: 0,A
